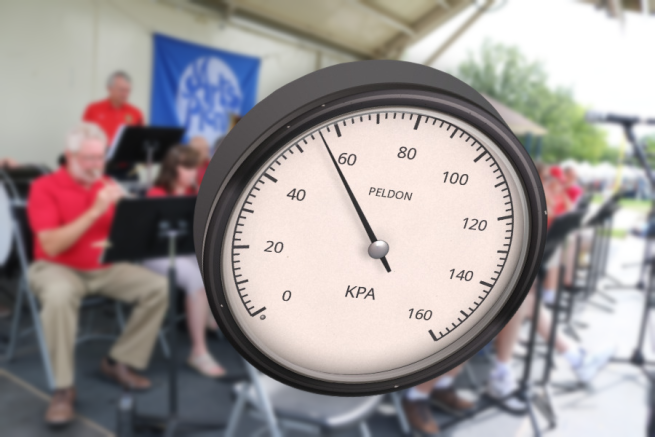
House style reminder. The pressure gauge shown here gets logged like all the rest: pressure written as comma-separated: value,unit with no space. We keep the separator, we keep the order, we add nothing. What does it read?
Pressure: 56,kPa
